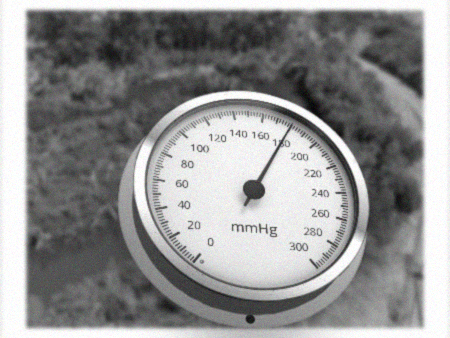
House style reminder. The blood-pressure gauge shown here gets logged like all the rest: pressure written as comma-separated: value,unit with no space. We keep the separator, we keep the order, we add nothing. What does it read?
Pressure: 180,mmHg
